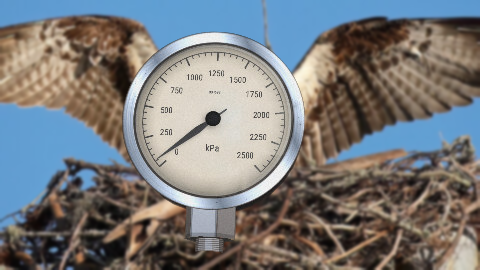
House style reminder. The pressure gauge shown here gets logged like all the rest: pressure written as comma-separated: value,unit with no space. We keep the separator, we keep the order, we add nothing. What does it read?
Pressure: 50,kPa
